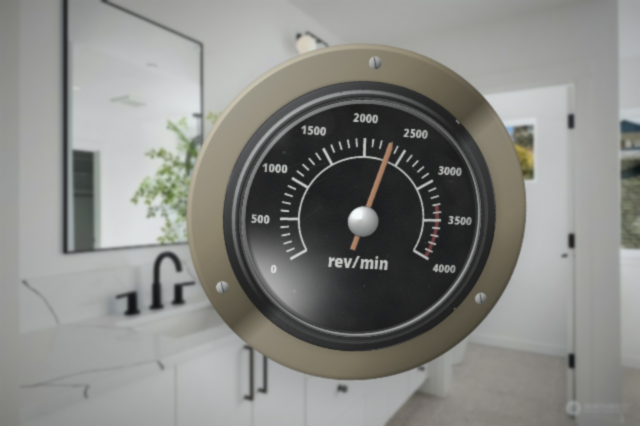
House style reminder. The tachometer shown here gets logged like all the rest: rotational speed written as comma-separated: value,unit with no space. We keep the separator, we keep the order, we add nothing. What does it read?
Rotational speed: 2300,rpm
